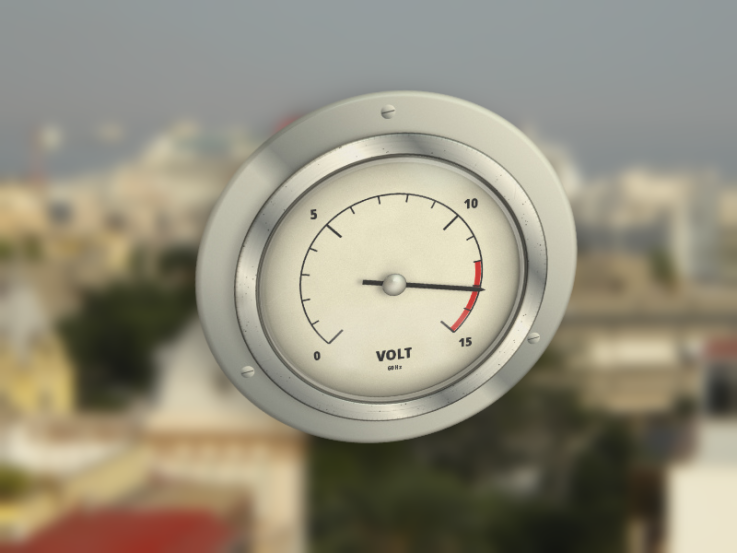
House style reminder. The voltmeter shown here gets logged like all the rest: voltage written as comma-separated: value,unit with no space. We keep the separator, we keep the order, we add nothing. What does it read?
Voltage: 13,V
